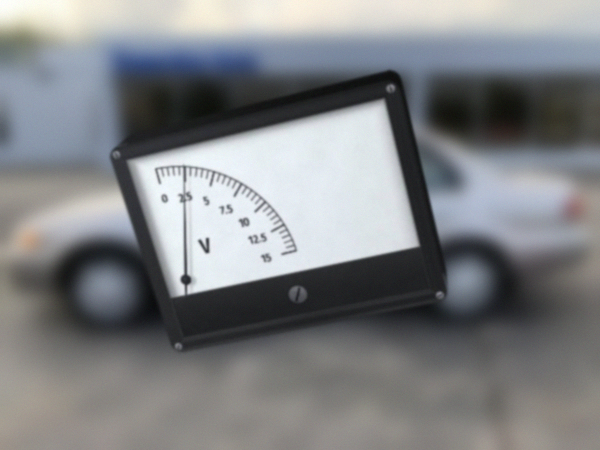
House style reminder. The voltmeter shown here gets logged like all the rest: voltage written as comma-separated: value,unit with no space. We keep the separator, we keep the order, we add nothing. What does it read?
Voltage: 2.5,V
